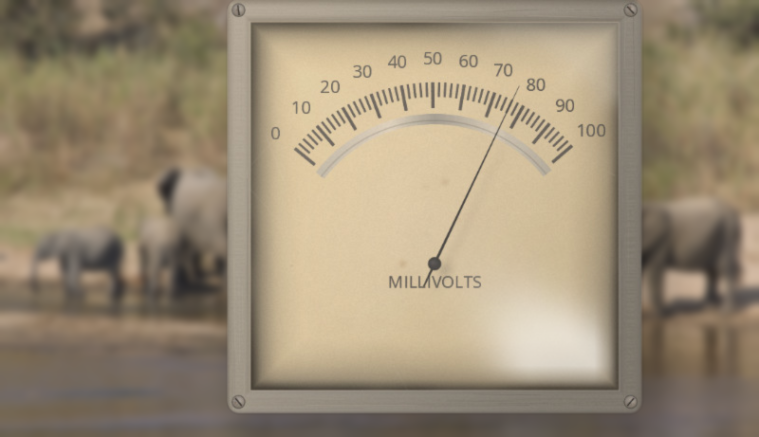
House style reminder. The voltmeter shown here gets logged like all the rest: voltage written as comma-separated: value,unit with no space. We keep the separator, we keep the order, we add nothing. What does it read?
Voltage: 76,mV
